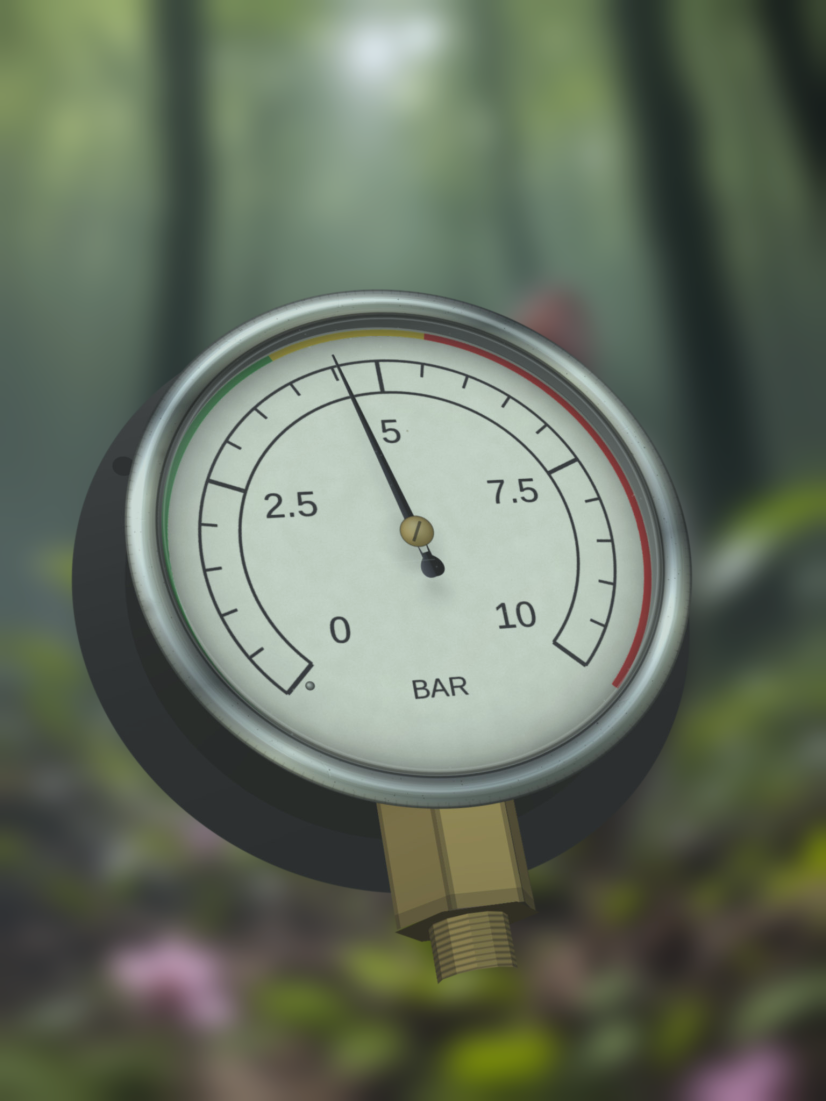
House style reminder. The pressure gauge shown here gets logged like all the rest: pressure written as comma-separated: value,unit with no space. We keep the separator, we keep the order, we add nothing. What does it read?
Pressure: 4.5,bar
